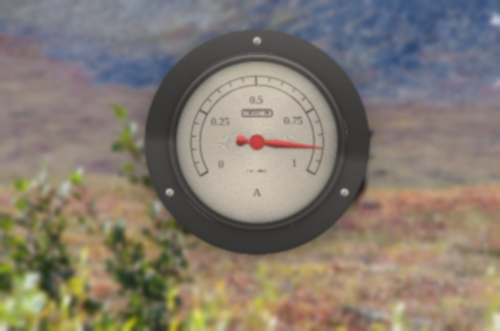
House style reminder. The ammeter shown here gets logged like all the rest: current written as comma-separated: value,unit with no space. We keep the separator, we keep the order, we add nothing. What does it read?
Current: 0.9,A
